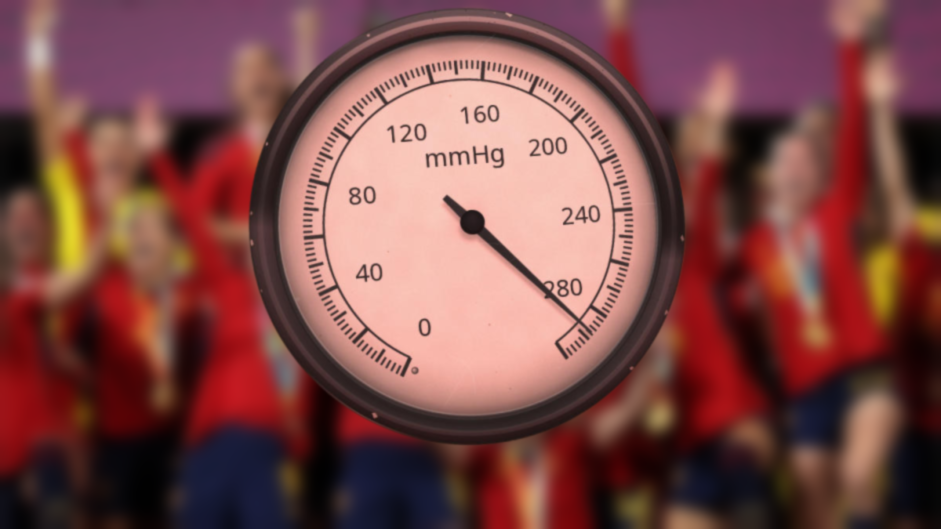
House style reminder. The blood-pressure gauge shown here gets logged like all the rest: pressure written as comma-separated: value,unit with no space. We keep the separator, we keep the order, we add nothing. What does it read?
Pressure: 288,mmHg
